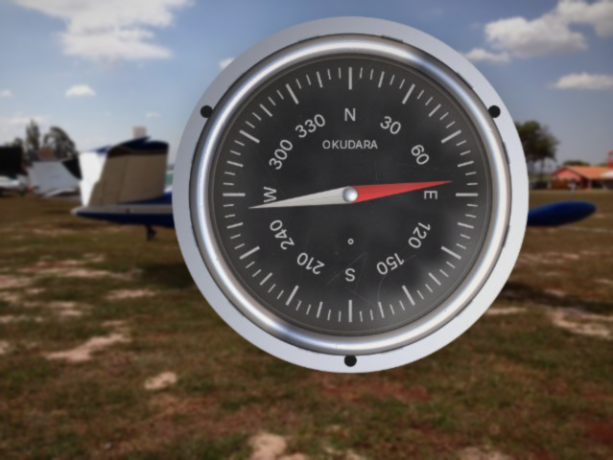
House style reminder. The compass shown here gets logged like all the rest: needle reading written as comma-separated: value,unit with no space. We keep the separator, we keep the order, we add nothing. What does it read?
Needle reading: 82.5,°
